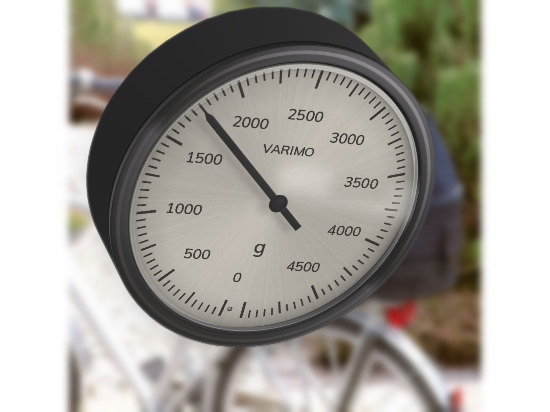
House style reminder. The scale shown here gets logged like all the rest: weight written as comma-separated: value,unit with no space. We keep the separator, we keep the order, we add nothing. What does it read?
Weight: 1750,g
